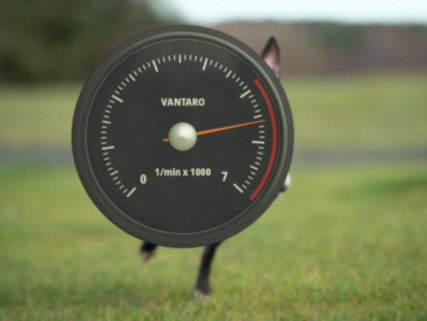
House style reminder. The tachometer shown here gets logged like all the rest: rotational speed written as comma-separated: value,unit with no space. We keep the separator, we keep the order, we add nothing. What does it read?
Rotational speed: 5600,rpm
